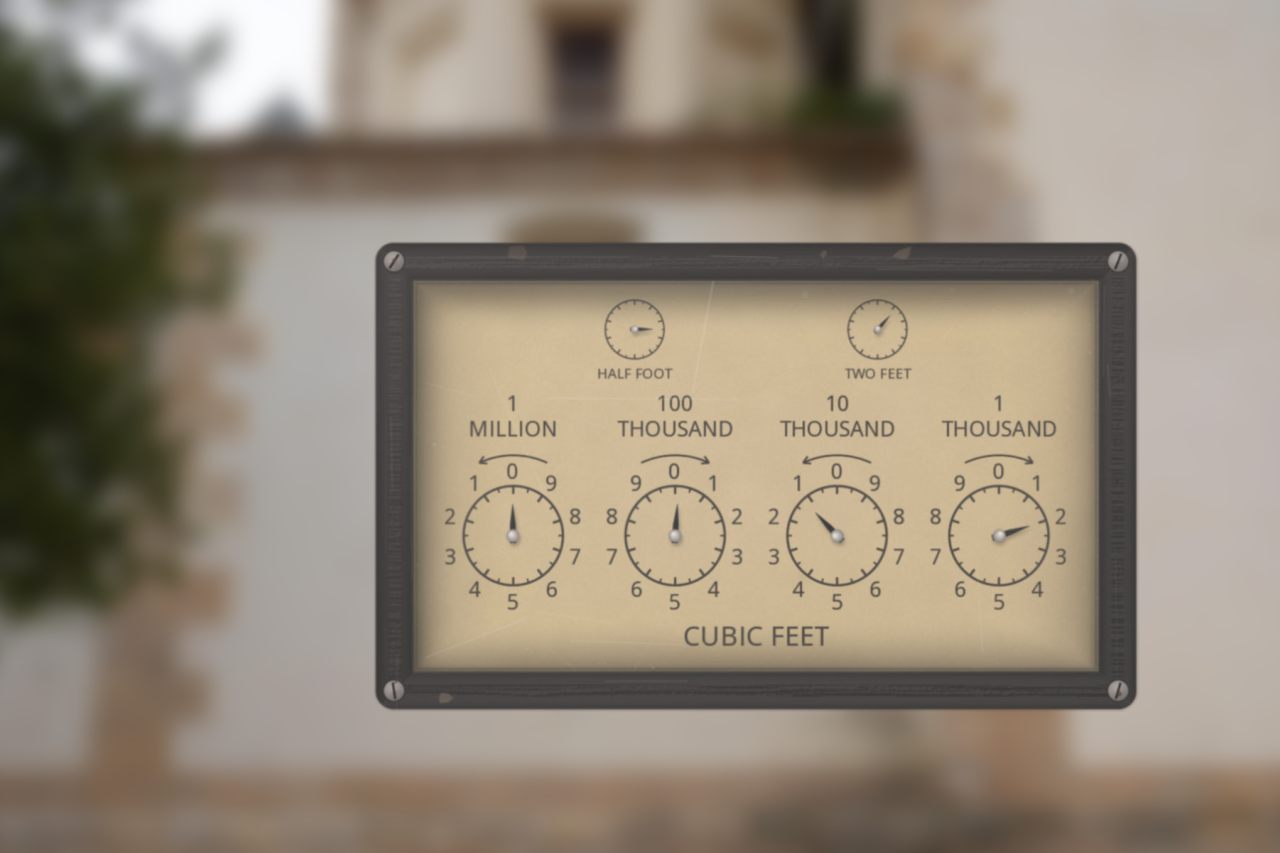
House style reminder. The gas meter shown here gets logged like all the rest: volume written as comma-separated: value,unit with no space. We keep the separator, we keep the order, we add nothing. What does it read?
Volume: 1200,ft³
